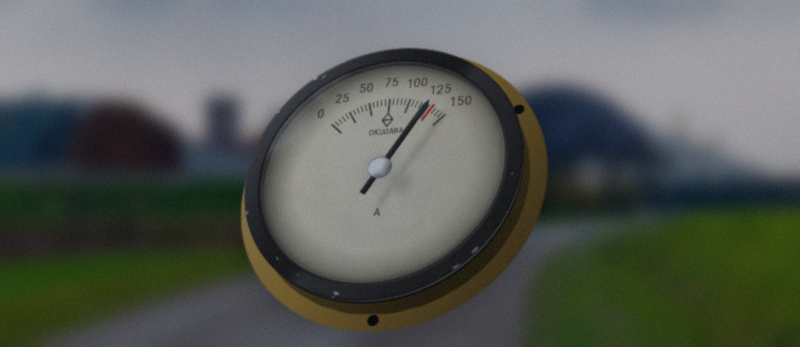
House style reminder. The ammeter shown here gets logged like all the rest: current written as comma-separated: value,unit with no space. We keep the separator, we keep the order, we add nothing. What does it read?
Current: 125,A
